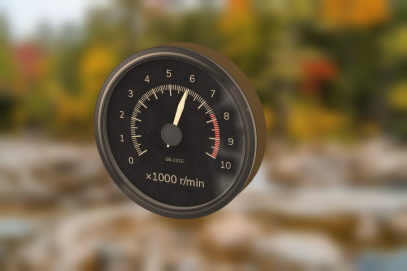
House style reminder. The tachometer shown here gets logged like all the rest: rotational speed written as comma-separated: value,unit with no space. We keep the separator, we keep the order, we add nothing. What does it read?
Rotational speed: 6000,rpm
